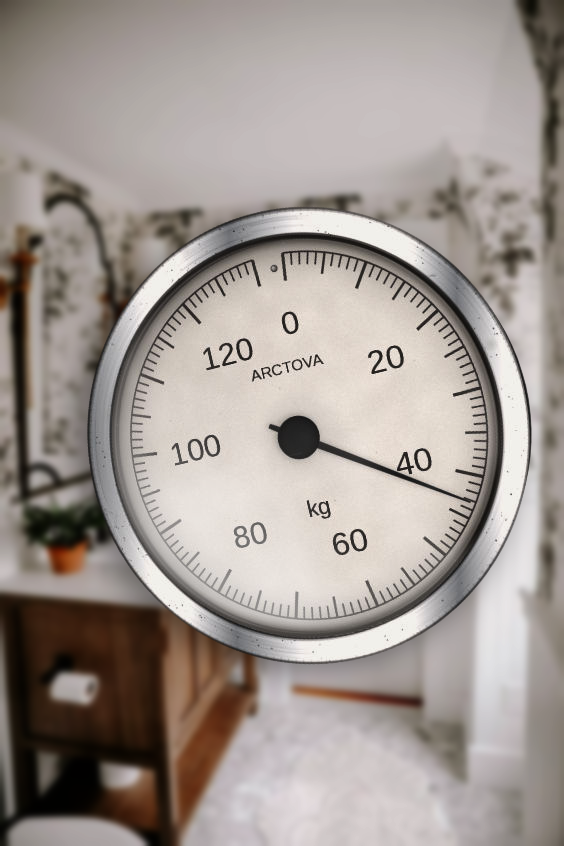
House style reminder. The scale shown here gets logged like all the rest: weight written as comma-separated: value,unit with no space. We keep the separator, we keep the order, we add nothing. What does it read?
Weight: 43,kg
